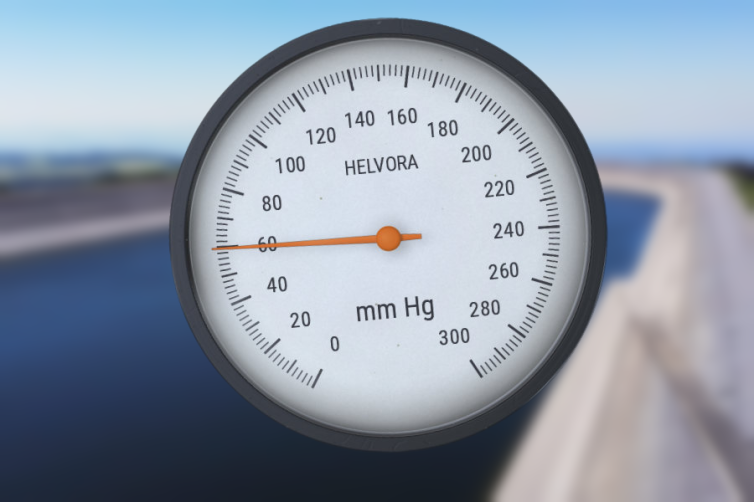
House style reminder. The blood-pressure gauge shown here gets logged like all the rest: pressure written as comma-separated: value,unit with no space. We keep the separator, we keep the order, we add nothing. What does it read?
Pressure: 60,mmHg
